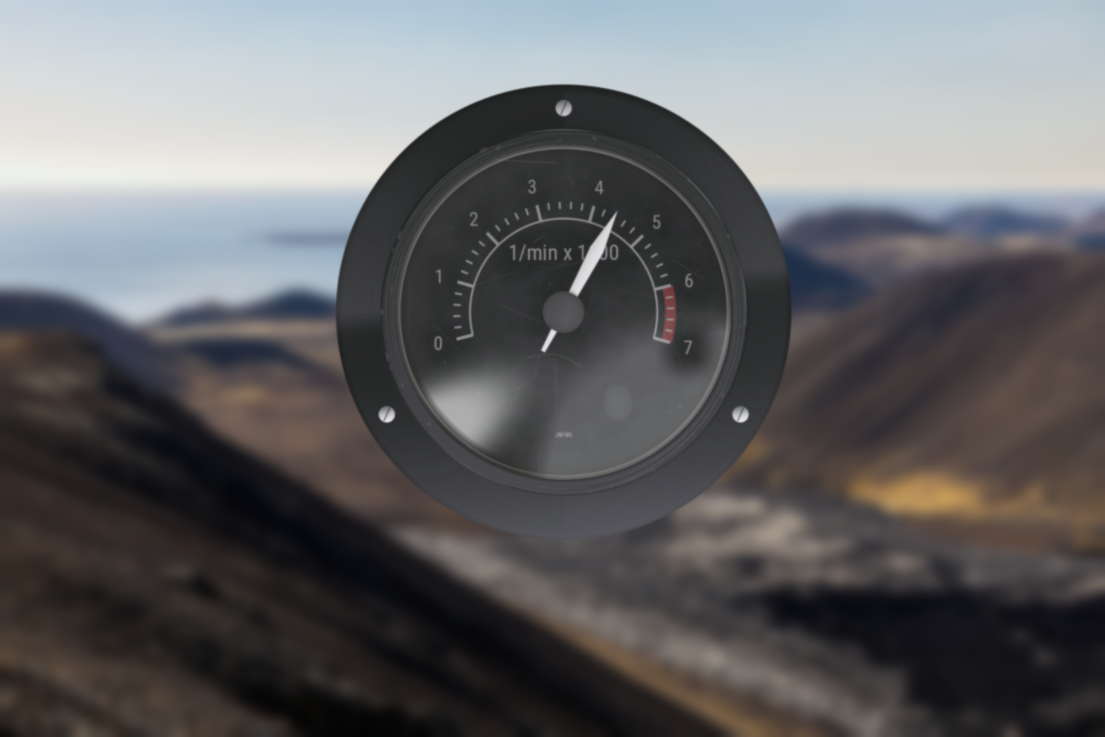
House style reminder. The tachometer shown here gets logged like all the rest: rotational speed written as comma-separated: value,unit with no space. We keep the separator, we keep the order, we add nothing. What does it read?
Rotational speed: 4400,rpm
